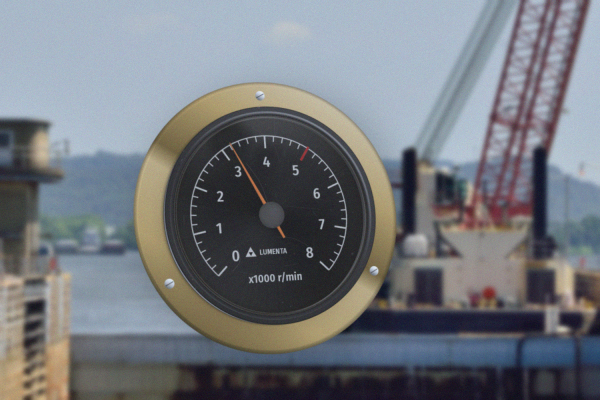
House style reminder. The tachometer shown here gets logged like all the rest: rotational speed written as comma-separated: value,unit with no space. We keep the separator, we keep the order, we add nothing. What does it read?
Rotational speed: 3200,rpm
